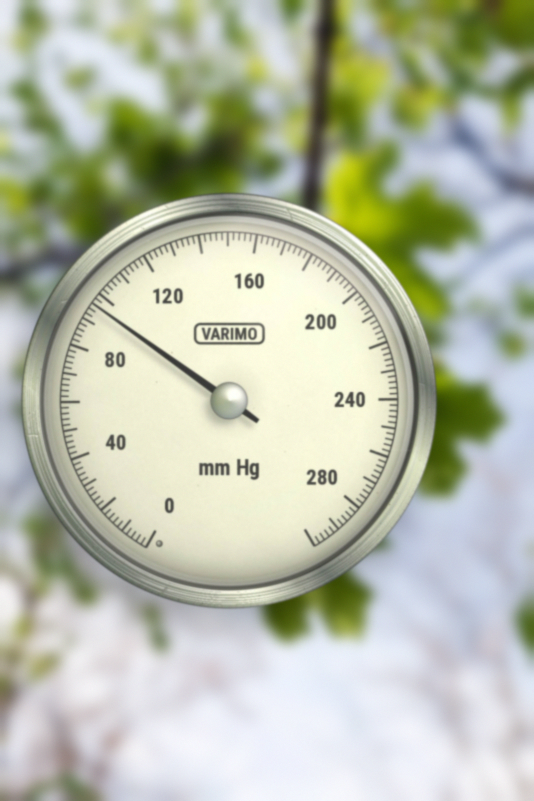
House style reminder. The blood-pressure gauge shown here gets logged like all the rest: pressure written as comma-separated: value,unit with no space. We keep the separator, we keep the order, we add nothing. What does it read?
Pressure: 96,mmHg
